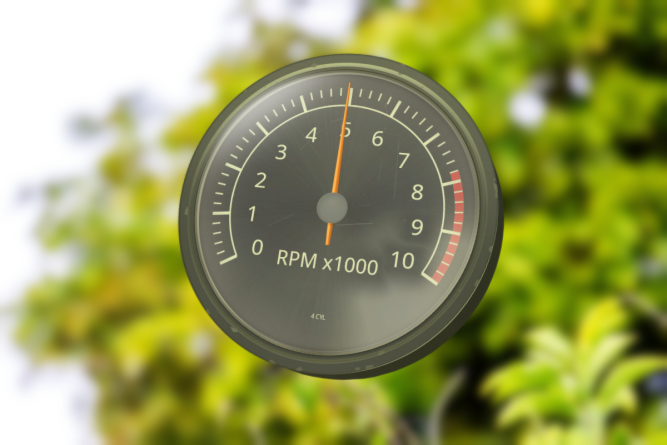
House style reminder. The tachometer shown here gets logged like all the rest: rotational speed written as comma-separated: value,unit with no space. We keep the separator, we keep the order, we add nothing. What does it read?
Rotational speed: 5000,rpm
